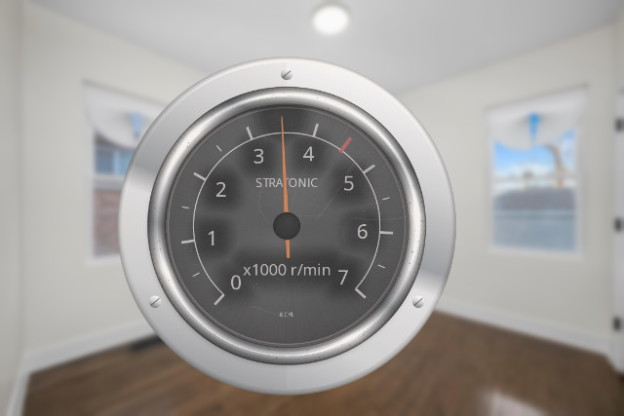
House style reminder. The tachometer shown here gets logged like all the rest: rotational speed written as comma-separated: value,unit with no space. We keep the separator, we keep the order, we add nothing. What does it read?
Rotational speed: 3500,rpm
